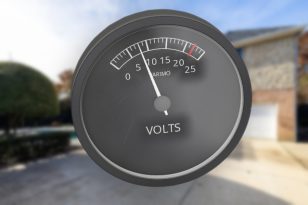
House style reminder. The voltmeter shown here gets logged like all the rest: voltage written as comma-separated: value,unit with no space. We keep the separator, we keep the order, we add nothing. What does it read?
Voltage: 8,V
